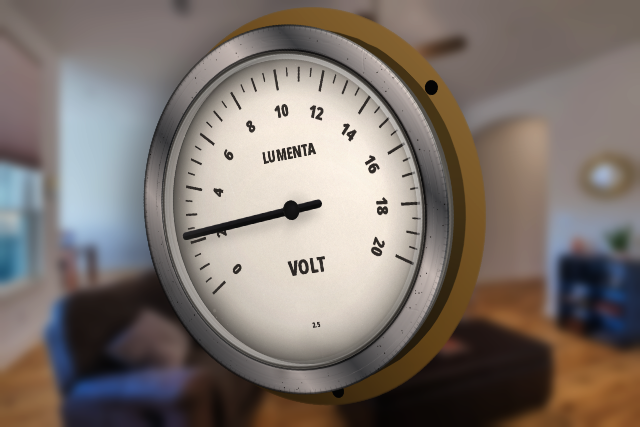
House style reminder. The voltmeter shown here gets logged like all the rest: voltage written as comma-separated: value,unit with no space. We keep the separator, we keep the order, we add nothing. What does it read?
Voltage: 2.25,V
